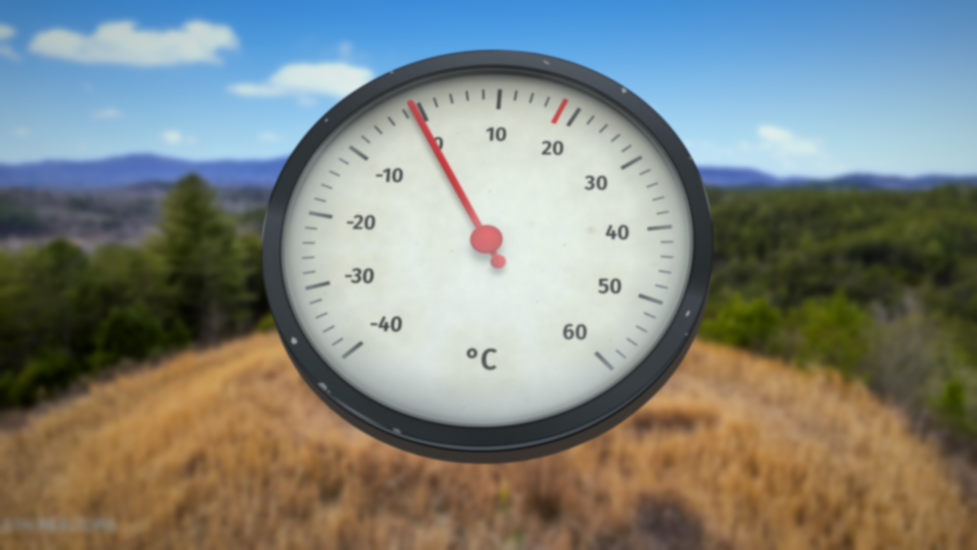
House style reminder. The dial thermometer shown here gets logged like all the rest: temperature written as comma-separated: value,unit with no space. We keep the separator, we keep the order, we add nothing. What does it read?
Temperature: -1,°C
